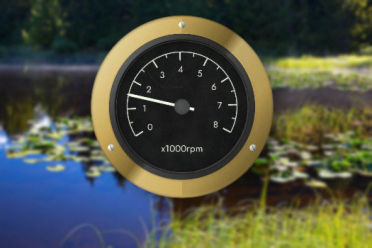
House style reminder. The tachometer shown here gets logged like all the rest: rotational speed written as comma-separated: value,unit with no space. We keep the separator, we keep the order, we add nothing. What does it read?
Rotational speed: 1500,rpm
